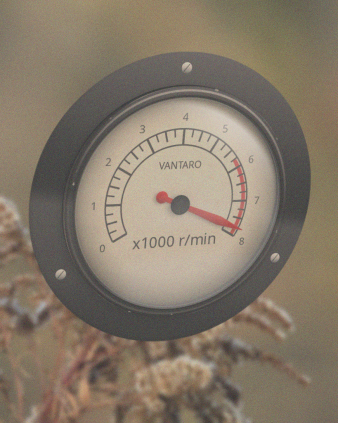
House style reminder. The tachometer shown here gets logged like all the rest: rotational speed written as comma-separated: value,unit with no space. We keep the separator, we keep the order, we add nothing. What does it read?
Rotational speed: 7750,rpm
